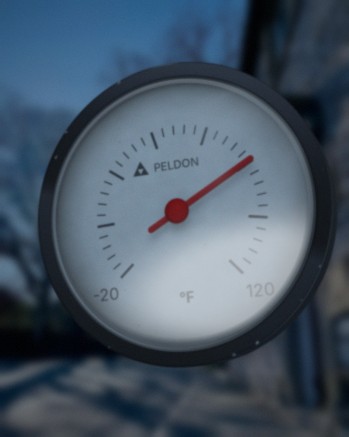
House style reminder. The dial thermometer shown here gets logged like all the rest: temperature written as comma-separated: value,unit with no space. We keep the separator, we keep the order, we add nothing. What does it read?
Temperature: 80,°F
